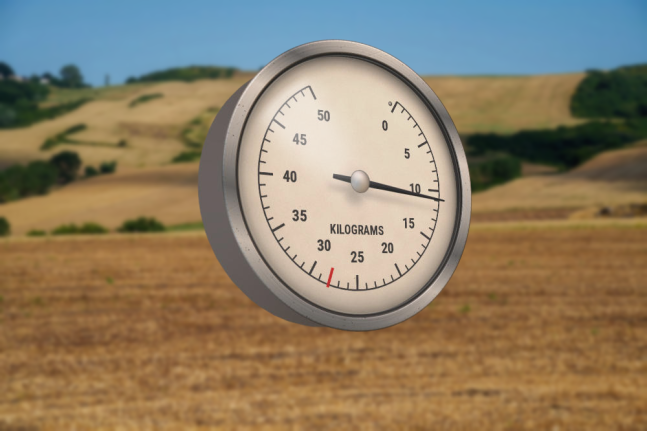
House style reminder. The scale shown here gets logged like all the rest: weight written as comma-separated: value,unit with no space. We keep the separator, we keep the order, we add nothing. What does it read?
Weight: 11,kg
